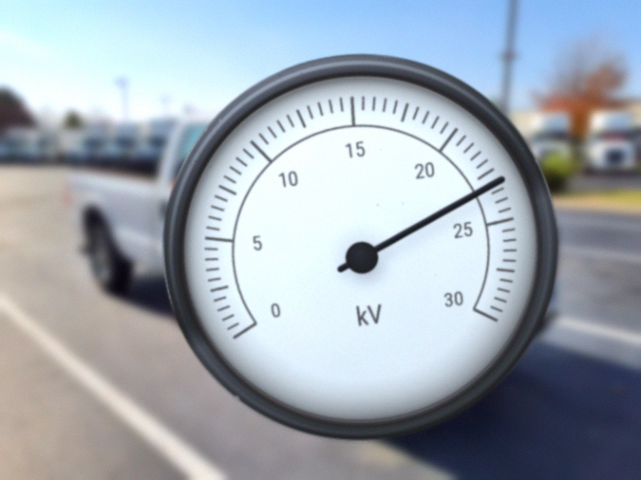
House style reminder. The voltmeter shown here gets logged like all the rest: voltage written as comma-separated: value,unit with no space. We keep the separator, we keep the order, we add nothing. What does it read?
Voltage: 23,kV
